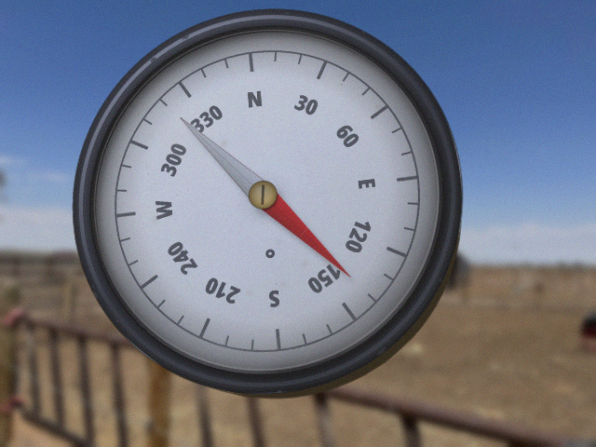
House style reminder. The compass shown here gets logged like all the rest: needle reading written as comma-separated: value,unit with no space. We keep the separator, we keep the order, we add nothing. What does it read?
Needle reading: 140,°
